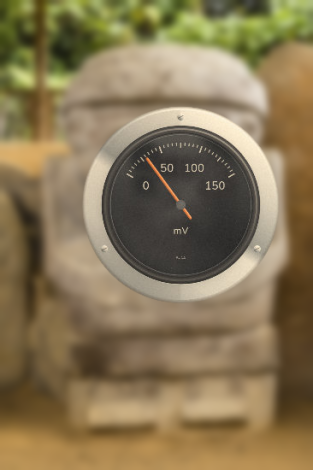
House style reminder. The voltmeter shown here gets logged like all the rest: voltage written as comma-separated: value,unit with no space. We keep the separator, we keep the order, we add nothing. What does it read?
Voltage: 30,mV
